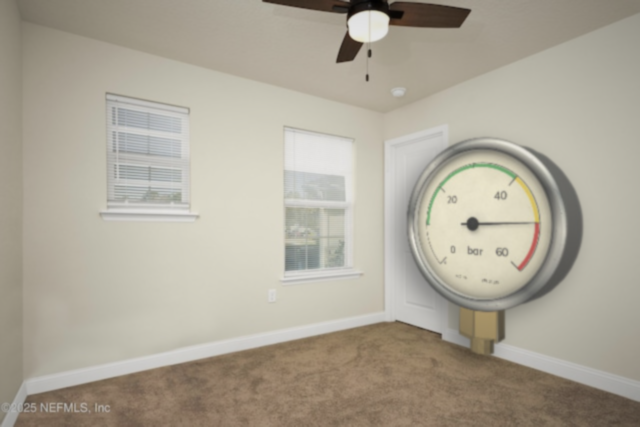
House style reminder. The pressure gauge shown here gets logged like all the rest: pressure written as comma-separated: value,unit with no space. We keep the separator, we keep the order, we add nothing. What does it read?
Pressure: 50,bar
